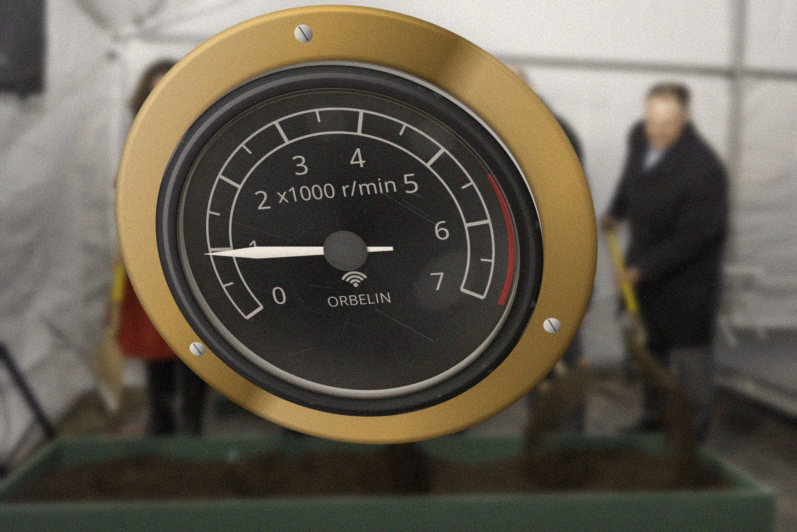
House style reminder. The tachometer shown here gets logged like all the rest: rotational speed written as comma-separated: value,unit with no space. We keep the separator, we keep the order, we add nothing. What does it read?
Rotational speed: 1000,rpm
